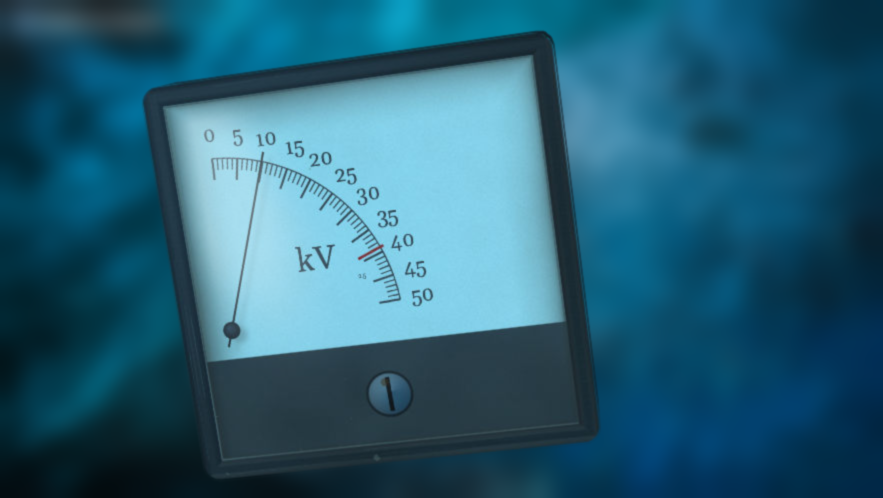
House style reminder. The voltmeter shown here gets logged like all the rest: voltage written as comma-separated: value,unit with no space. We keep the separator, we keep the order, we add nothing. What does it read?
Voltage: 10,kV
